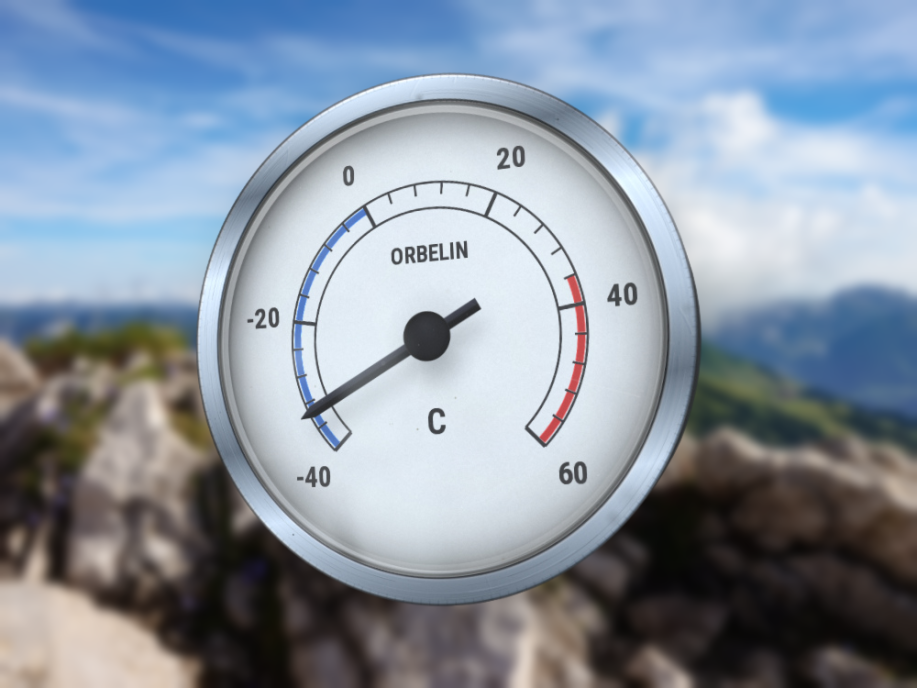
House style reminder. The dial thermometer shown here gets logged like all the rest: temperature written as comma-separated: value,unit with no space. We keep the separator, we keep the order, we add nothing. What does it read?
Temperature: -34,°C
